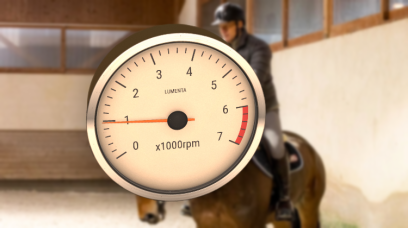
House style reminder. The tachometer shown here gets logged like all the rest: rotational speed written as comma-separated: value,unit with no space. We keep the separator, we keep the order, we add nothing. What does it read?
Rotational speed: 1000,rpm
